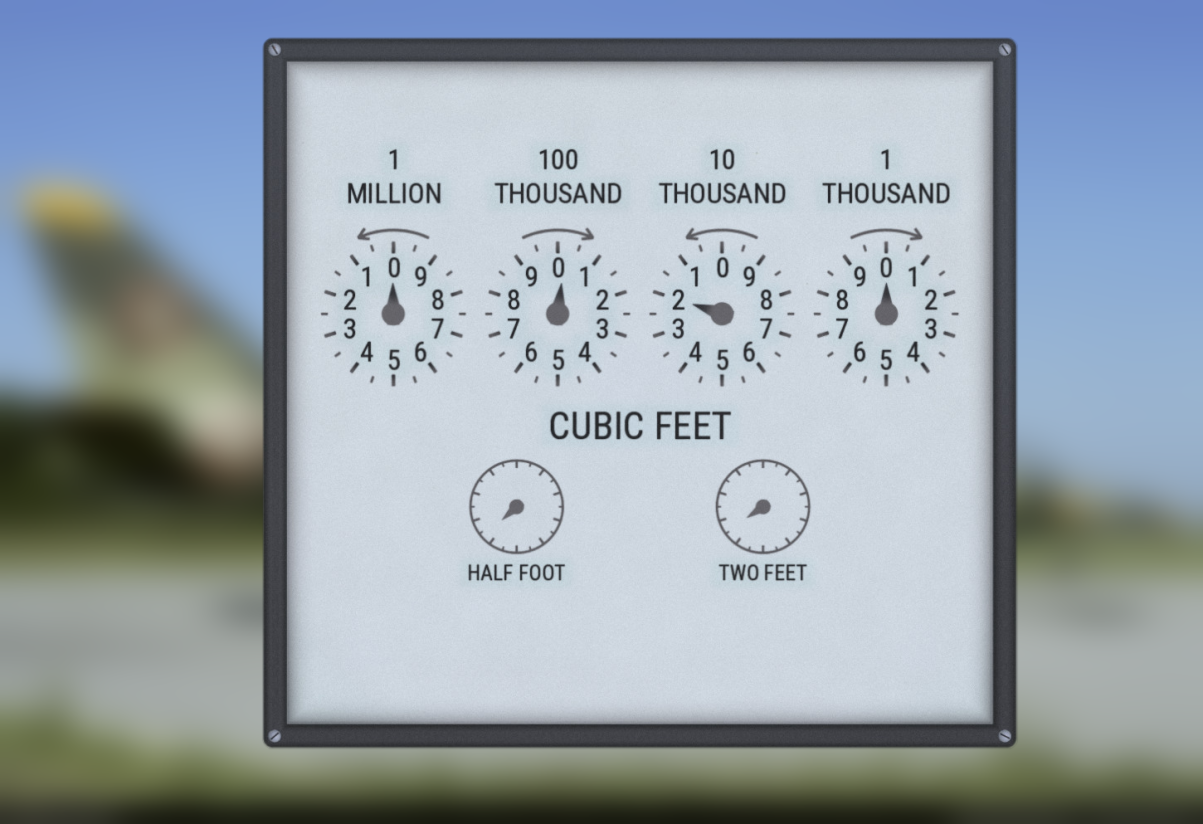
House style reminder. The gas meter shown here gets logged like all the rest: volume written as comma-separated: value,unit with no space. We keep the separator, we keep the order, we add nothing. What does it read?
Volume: 2000,ft³
